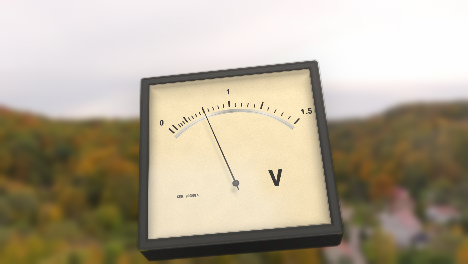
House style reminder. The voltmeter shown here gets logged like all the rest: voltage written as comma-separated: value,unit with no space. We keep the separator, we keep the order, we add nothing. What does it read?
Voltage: 0.75,V
